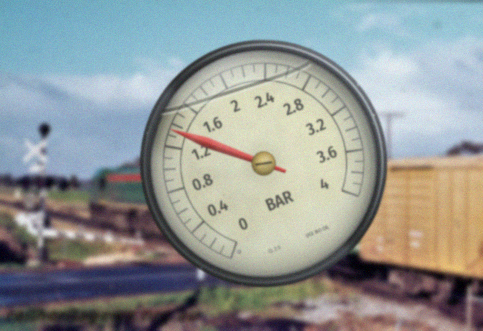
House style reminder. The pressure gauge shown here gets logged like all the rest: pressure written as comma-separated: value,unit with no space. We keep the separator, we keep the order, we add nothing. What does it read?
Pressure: 1.35,bar
